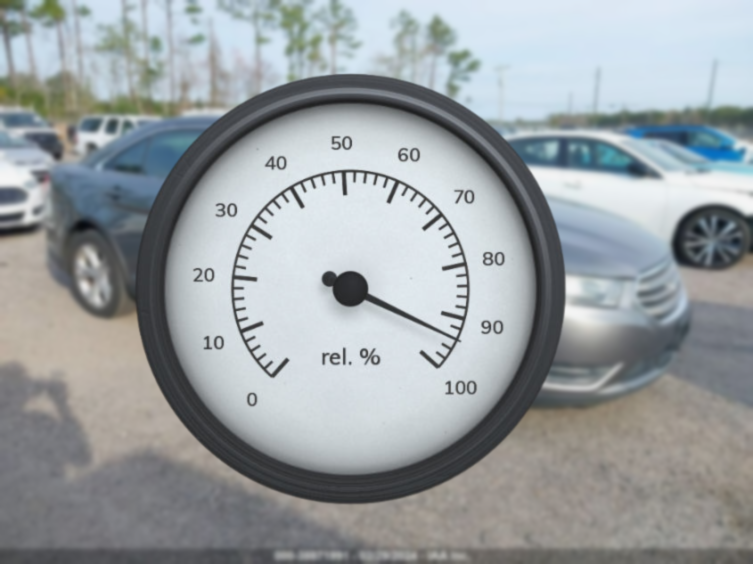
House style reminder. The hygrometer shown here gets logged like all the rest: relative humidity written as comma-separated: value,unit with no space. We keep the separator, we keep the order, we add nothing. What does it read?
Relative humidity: 94,%
